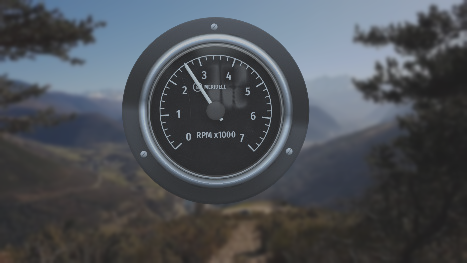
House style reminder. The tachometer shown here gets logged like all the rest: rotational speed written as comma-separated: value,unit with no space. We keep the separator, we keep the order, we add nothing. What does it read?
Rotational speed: 2600,rpm
